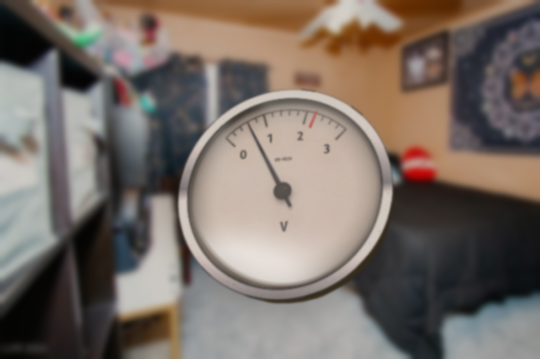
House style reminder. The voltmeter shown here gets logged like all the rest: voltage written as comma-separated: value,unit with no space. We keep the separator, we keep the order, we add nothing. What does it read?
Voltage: 0.6,V
